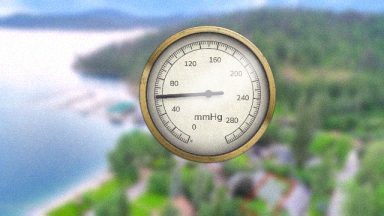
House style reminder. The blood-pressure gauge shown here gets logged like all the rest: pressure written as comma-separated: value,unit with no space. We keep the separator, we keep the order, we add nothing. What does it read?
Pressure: 60,mmHg
